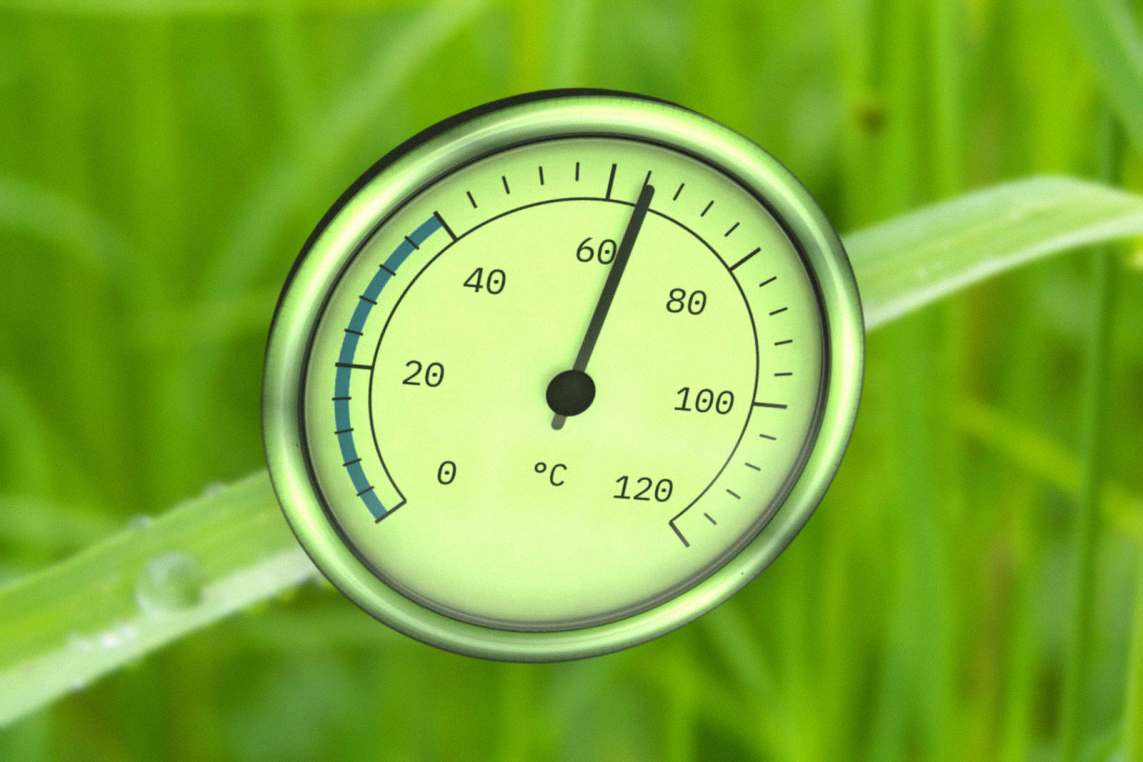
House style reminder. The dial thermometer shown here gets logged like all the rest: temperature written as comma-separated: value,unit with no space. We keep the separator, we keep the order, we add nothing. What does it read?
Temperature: 64,°C
